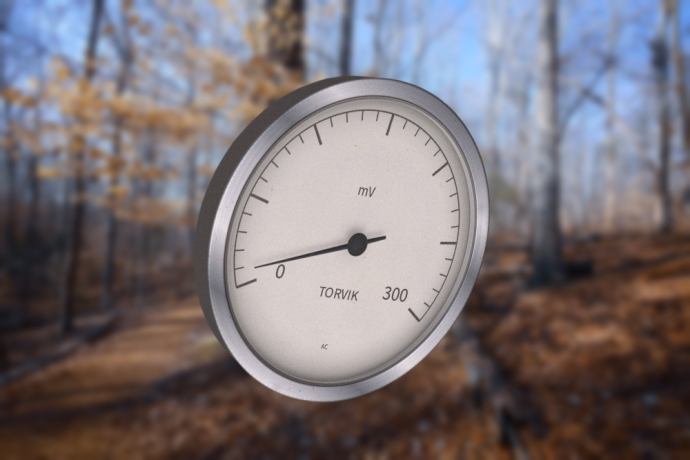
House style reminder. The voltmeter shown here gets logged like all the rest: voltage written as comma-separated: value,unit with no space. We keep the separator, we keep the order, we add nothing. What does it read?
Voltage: 10,mV
